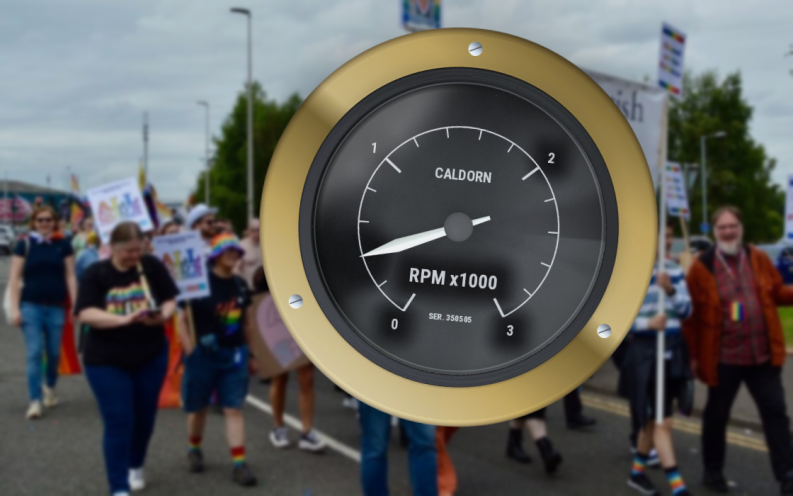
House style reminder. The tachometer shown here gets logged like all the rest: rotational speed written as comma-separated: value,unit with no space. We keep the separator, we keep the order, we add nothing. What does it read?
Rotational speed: 400,rpm
